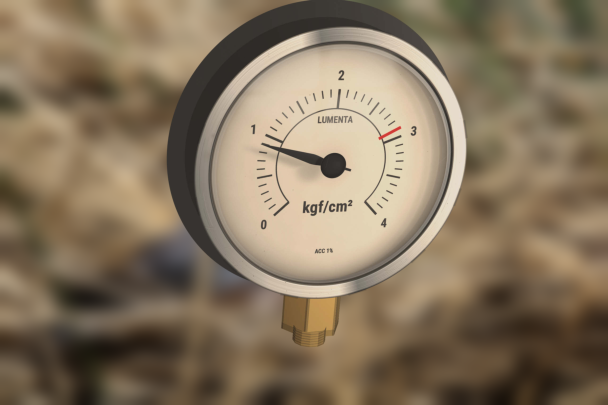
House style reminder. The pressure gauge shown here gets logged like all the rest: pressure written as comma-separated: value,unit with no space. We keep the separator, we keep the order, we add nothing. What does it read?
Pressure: 0.9,kg/cm²
